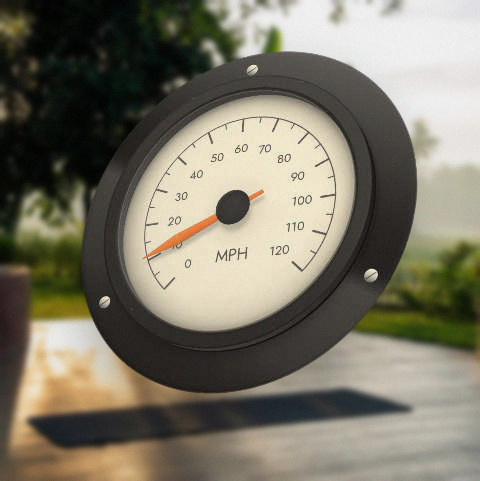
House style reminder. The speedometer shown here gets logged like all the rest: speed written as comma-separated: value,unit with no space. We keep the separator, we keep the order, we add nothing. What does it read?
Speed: 10,mph
